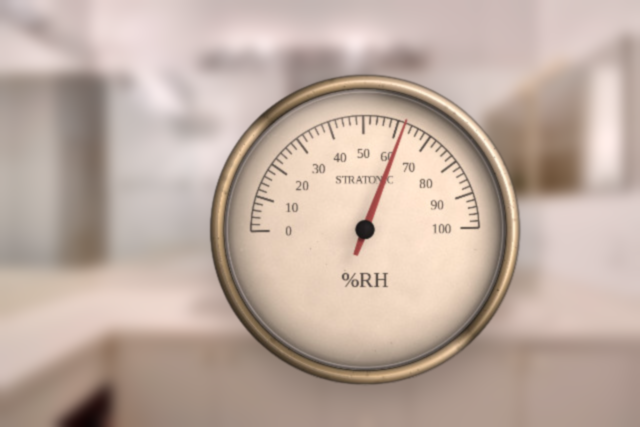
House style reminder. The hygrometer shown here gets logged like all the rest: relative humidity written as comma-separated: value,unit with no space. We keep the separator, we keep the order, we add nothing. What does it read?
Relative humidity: 62,%
